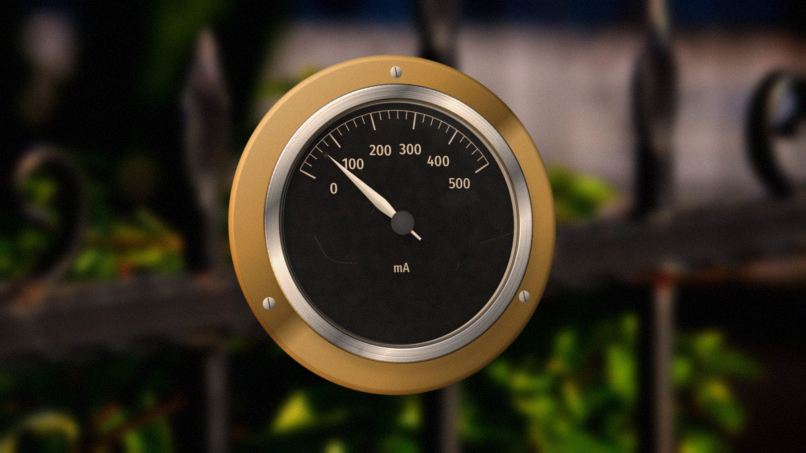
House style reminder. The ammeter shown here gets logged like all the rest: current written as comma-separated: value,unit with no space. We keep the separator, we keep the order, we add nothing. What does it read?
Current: 60,mA
